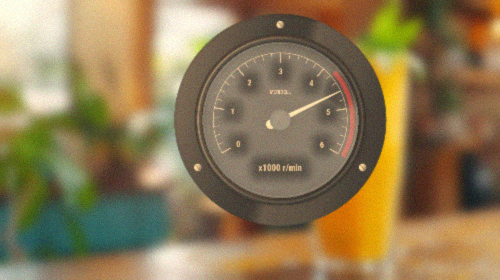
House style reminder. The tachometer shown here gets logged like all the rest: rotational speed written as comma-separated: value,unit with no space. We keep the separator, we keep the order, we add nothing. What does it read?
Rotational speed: 4600,rpm
